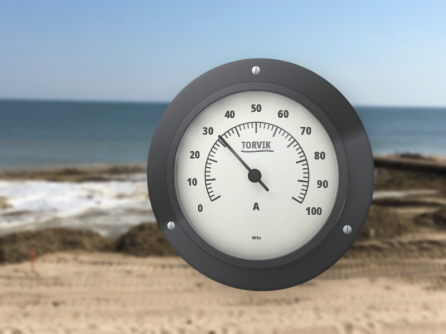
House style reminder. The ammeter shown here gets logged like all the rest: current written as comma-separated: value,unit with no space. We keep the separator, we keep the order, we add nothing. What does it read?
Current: 32,A
